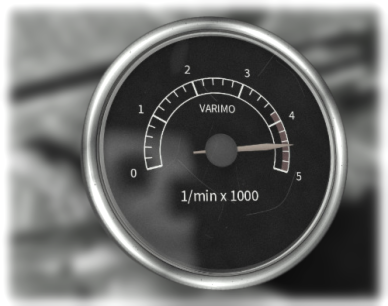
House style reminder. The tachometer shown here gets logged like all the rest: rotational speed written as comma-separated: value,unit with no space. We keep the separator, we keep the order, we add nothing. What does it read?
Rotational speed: 4500,rpm
